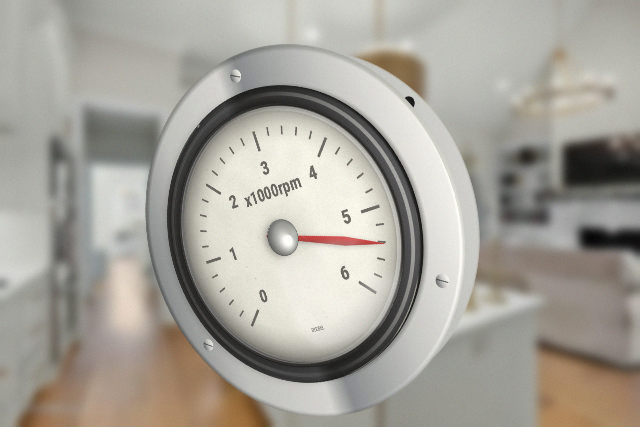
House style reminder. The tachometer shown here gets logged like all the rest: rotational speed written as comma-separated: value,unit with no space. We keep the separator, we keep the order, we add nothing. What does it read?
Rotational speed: 5400,rpm
